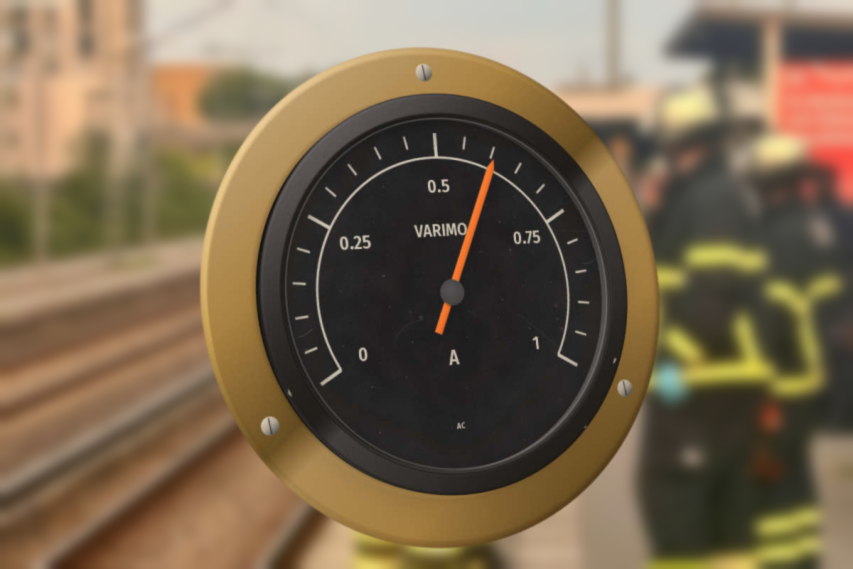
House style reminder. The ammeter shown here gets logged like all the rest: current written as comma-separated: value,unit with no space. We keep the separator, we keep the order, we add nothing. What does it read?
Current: 0.6,A
